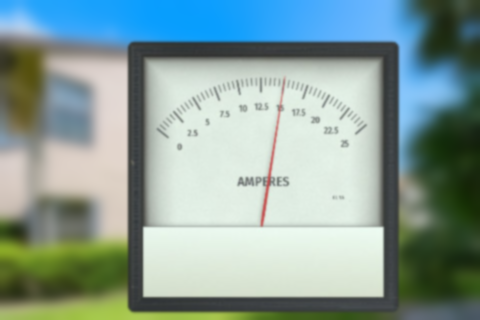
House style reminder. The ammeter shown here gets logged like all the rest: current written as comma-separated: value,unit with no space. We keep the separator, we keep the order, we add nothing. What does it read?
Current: 15,A
